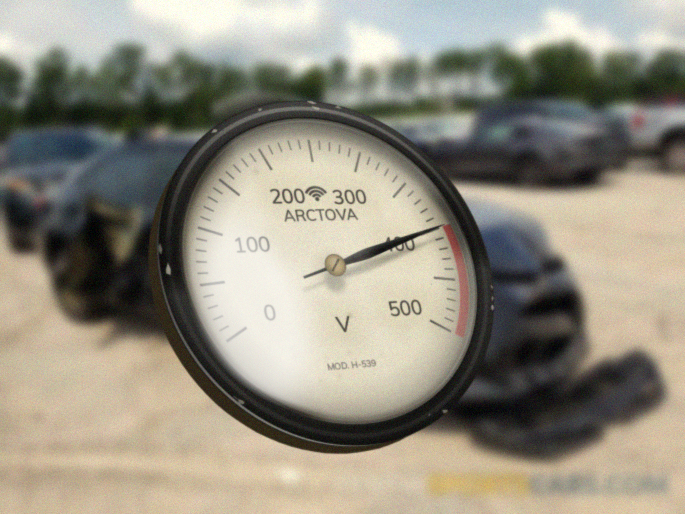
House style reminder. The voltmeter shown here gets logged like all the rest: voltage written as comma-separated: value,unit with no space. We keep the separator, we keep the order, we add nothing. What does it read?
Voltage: 400,V
